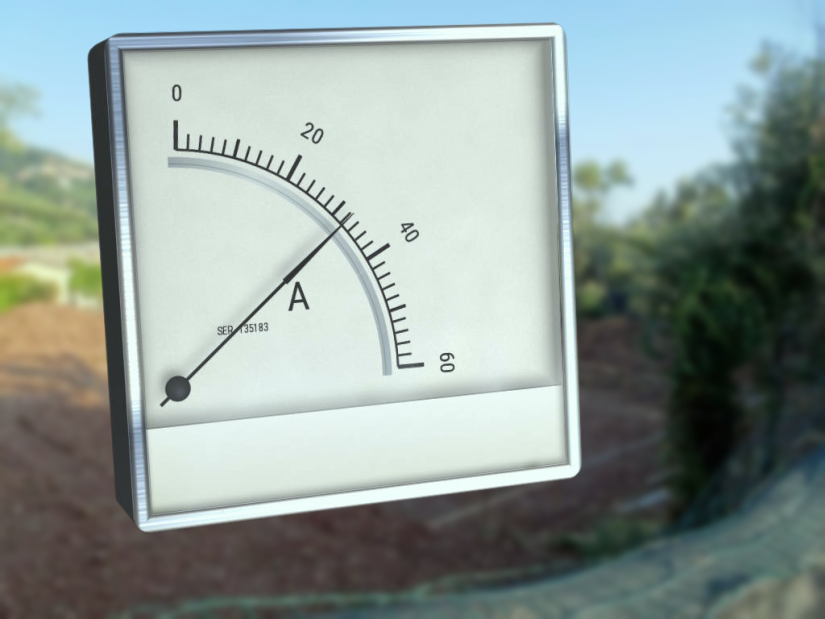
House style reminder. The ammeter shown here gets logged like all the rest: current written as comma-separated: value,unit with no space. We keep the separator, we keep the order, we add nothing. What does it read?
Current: 32,A
